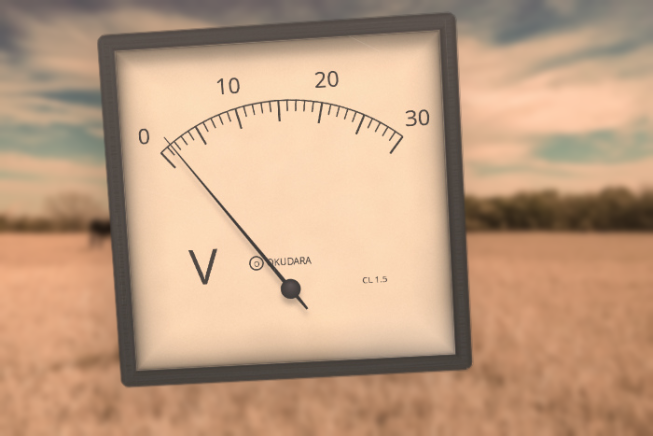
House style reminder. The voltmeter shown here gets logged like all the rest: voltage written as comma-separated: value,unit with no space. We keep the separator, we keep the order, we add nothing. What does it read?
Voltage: 1.5,V
